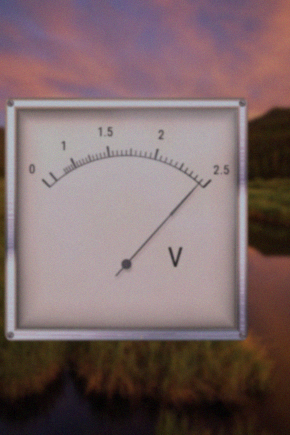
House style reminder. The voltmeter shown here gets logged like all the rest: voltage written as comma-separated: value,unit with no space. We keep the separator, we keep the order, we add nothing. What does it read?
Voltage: 2.45,V
